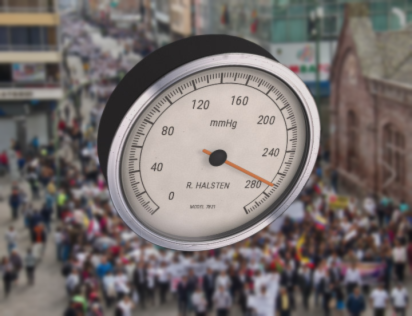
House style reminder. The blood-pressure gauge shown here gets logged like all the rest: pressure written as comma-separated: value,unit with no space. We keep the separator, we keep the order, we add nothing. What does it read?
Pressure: 270,mmHg
